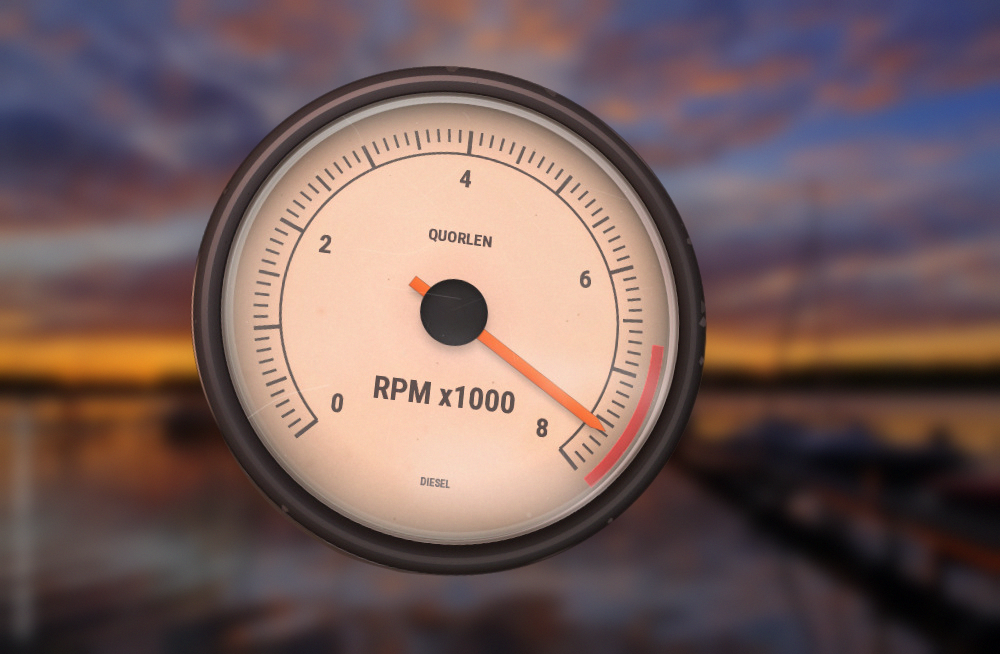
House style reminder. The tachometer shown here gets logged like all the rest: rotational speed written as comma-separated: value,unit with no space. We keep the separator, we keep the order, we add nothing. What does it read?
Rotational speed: 7600,rpm
